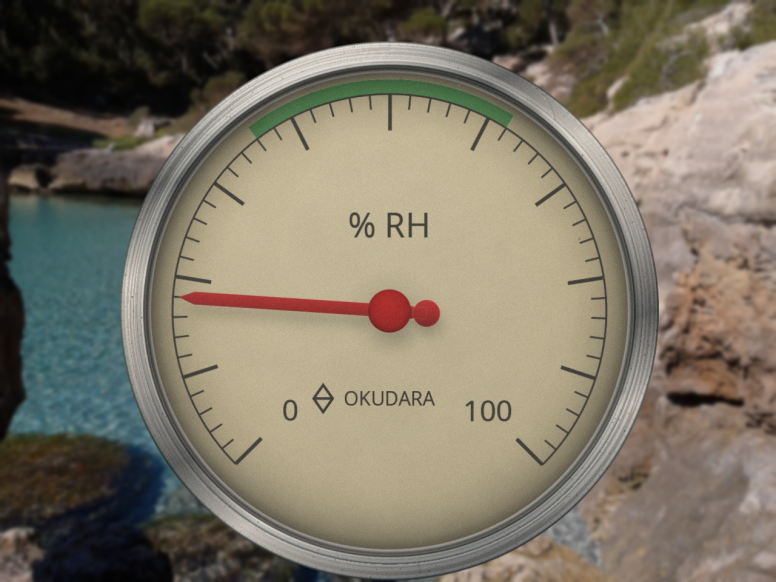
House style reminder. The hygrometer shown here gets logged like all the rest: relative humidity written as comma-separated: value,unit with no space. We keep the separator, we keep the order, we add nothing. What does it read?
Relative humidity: 18,%
